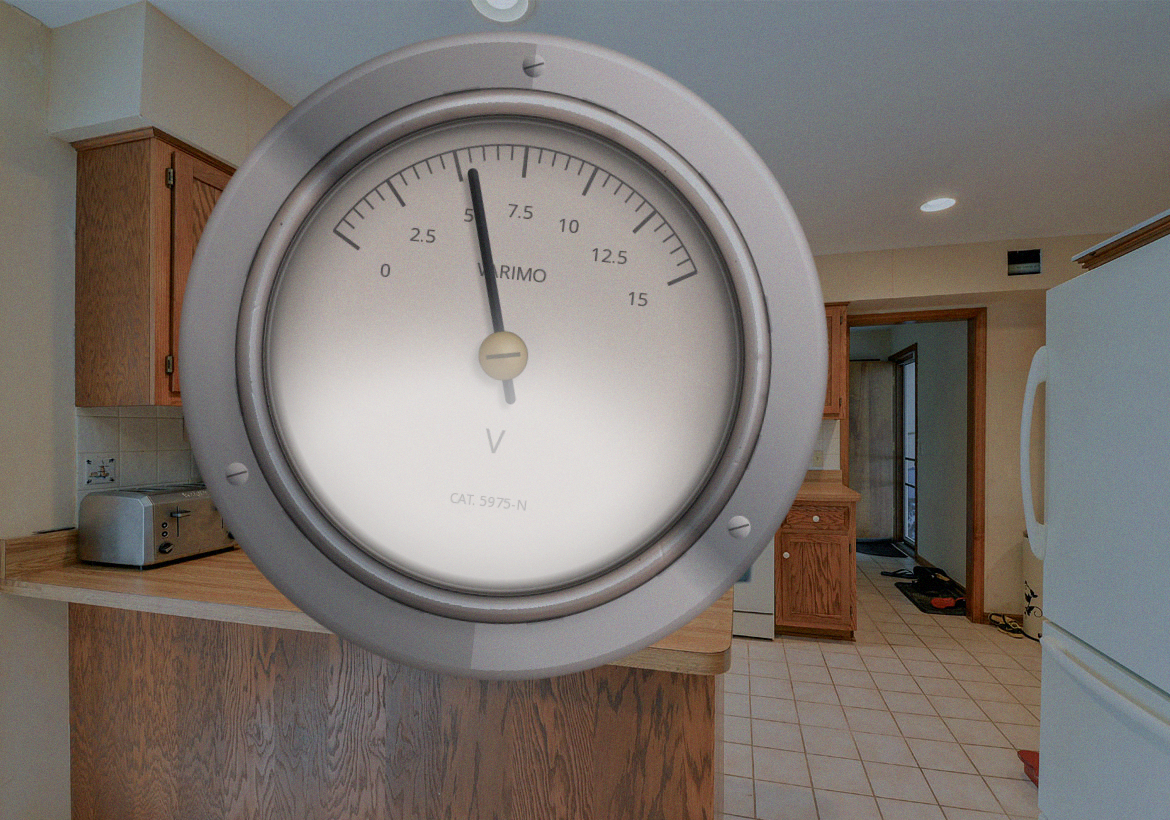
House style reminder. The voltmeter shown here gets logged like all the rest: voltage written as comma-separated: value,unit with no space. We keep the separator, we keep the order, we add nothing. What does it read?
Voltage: 5.5,V
